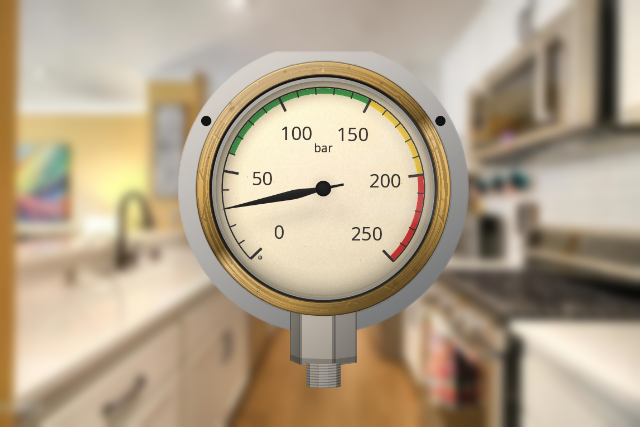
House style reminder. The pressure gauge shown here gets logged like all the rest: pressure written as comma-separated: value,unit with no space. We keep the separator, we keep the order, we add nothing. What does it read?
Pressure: 30,bar
